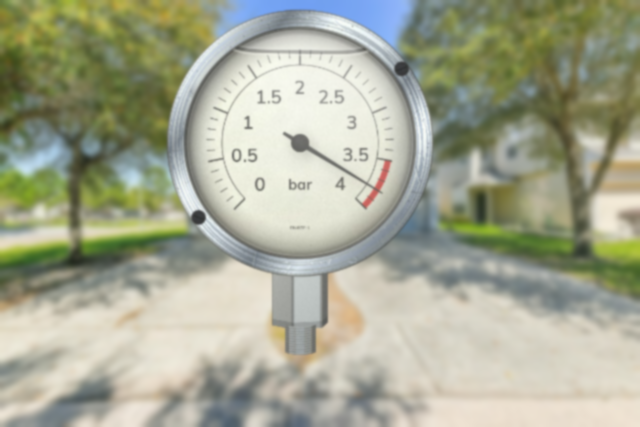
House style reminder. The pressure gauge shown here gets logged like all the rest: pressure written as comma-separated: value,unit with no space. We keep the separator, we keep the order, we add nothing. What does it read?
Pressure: 3.8,bar
